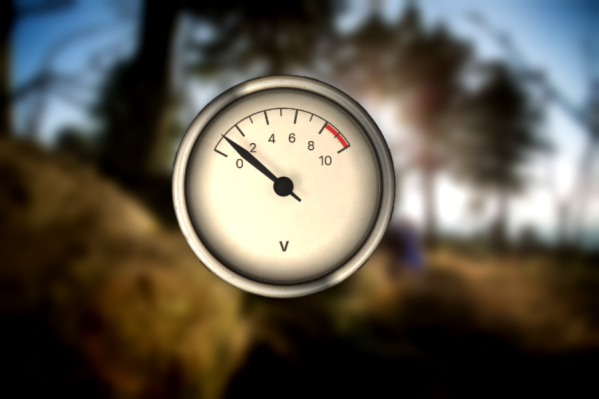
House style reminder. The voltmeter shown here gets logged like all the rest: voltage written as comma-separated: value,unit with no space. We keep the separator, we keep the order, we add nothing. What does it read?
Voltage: 1,V
